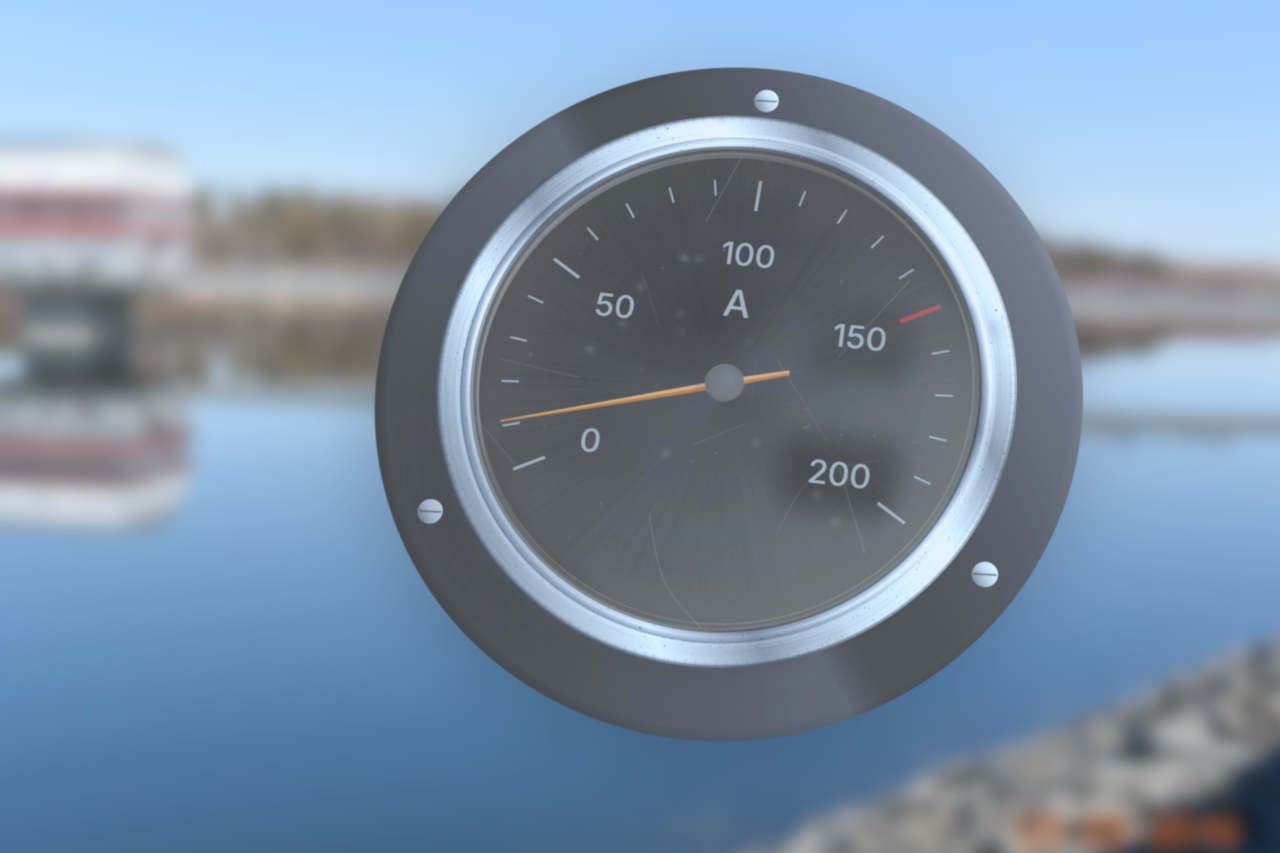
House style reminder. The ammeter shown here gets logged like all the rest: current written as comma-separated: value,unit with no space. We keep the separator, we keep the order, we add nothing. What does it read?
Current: 10,A
